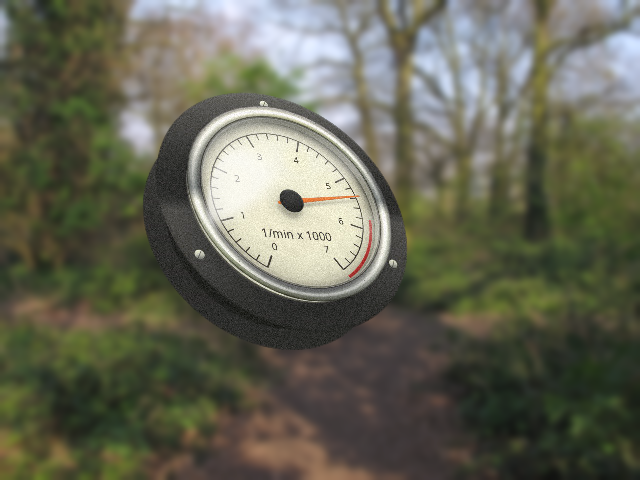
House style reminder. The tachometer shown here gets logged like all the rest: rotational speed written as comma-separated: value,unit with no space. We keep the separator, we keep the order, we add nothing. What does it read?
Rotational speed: 5400,rpm
